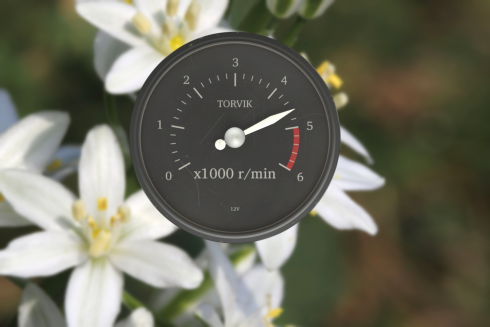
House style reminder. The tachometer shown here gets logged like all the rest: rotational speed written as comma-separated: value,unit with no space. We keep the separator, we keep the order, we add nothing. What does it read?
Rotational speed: 4600,rpm
